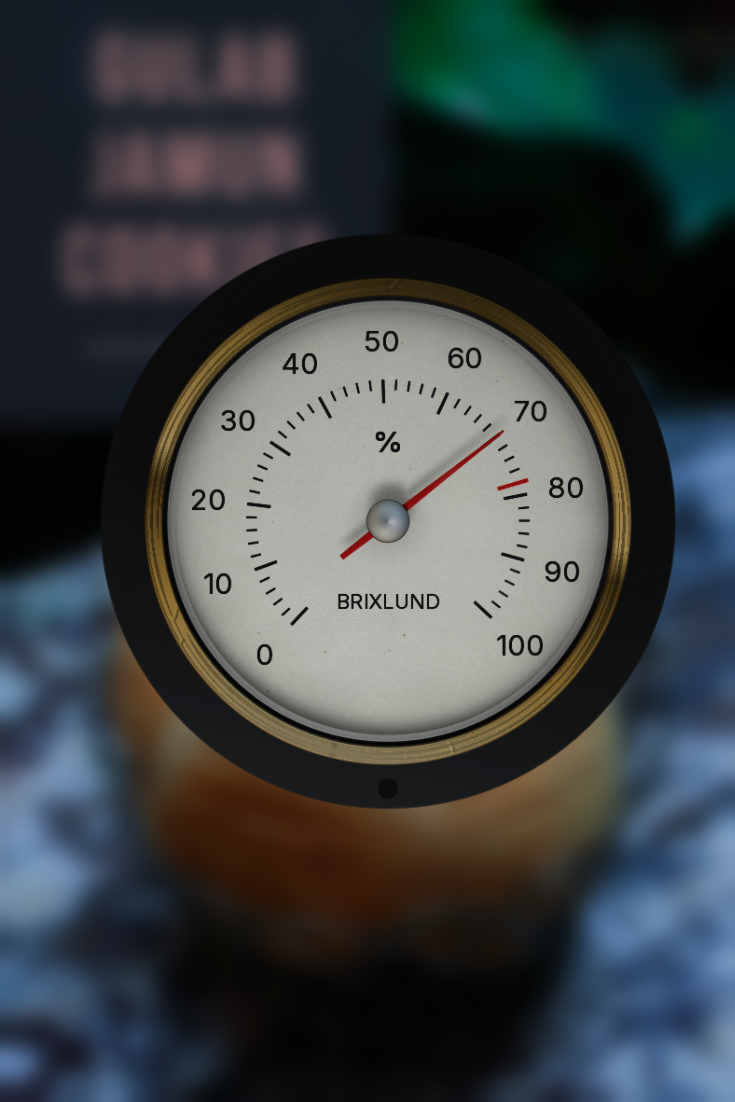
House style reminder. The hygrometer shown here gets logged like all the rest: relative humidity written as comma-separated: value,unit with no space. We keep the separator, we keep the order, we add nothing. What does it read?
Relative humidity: 70,%
